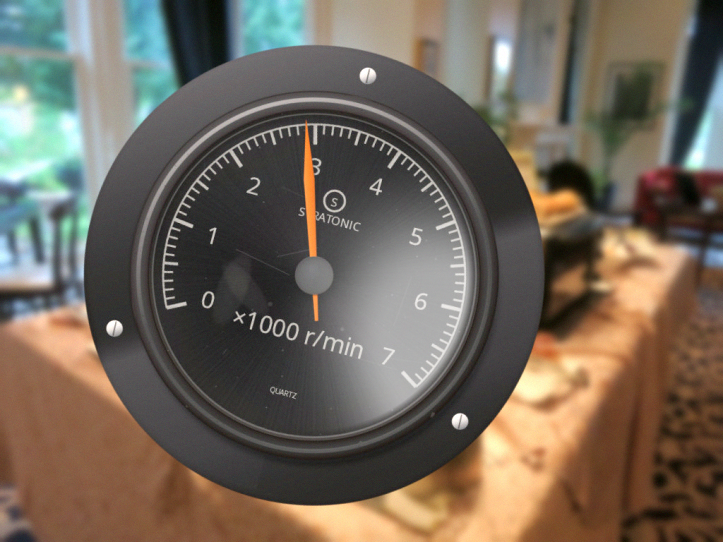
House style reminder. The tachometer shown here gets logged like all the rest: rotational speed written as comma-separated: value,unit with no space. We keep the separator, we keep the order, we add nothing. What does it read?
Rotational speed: 2900,rpm
